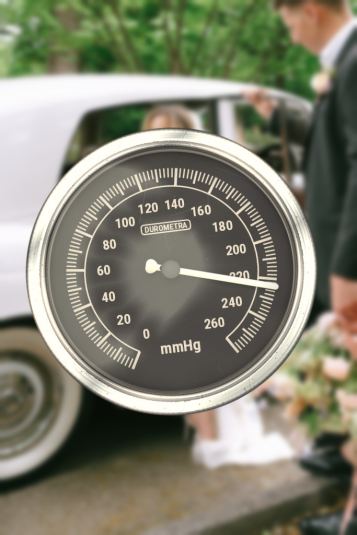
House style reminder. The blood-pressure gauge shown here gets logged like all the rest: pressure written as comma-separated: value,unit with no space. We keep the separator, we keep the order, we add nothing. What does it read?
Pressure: 224,mmHg
